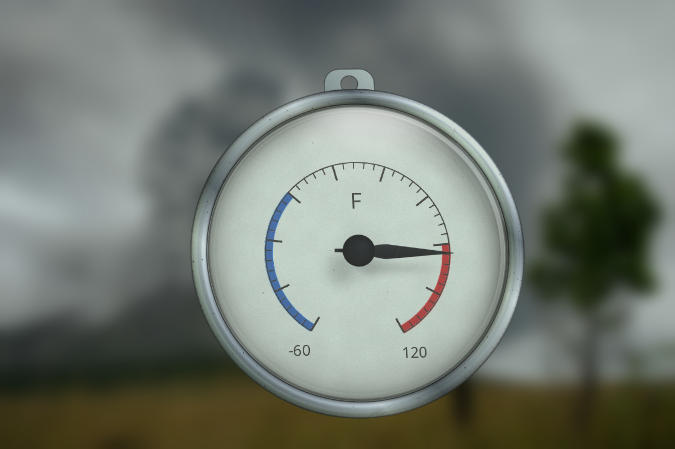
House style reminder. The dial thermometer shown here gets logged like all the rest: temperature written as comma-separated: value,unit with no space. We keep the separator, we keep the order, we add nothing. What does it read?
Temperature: 84,°F
